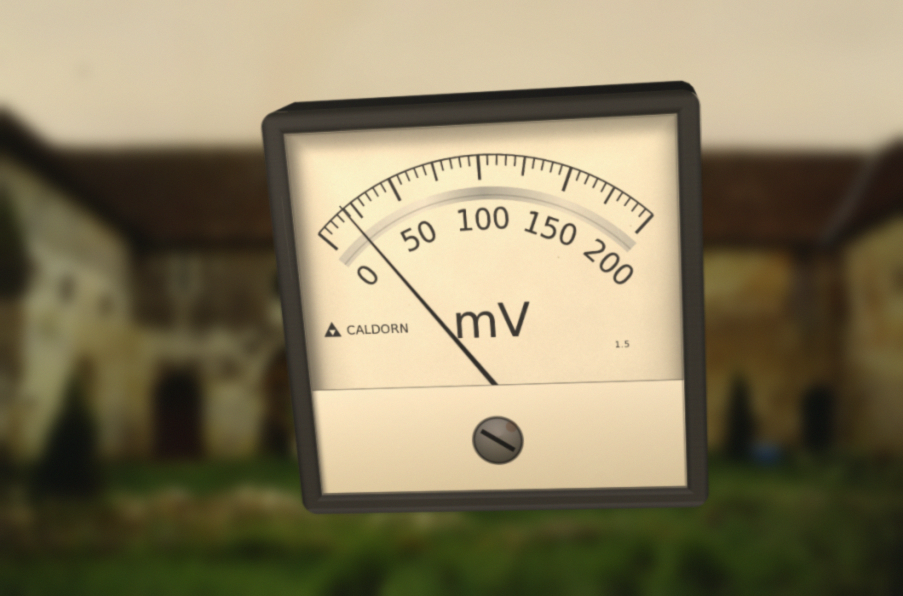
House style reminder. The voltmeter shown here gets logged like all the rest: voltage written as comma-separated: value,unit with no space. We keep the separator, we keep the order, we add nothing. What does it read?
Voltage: 20,mV
